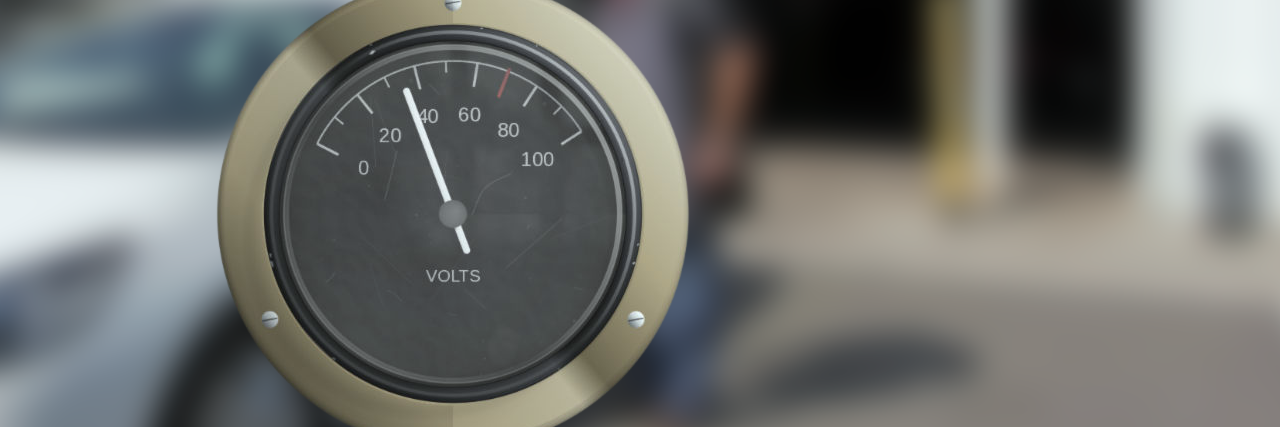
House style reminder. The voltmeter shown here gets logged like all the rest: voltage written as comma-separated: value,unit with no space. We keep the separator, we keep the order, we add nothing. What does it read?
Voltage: 35,V
